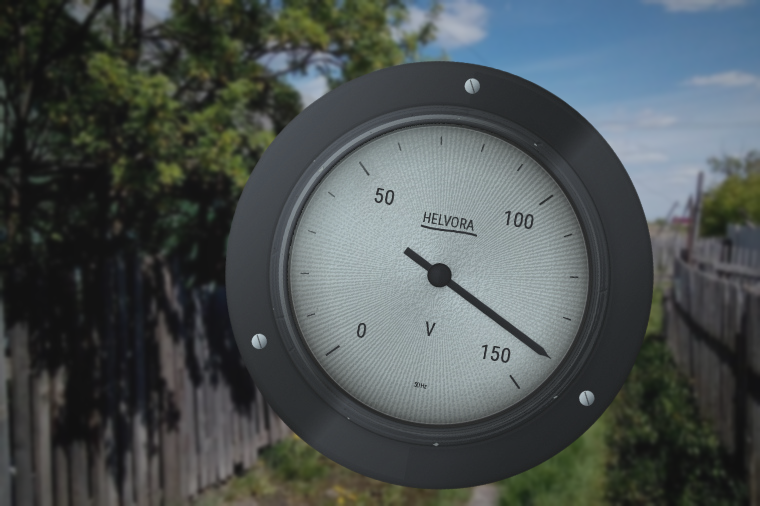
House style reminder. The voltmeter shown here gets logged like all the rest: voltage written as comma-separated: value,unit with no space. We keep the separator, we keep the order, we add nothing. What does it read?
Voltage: 140,V
